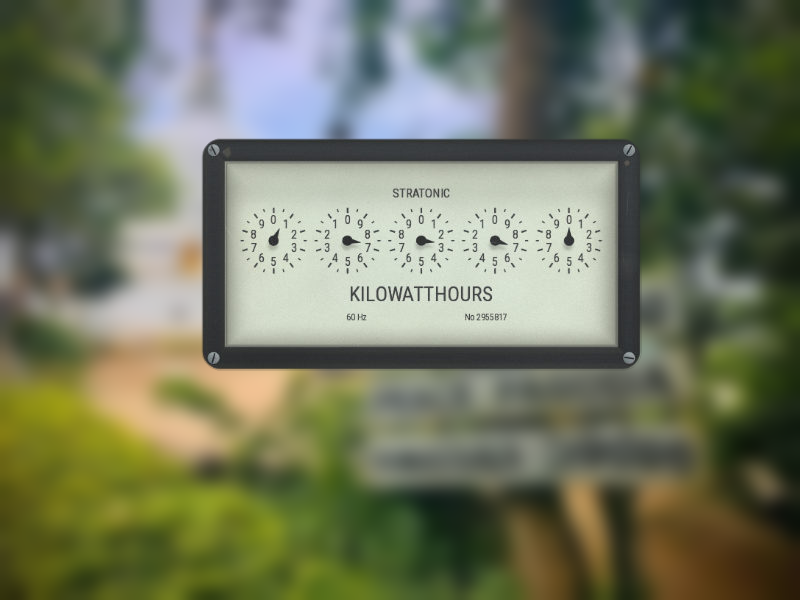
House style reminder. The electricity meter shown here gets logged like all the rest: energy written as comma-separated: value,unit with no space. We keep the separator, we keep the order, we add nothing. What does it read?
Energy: 7270,kWh
